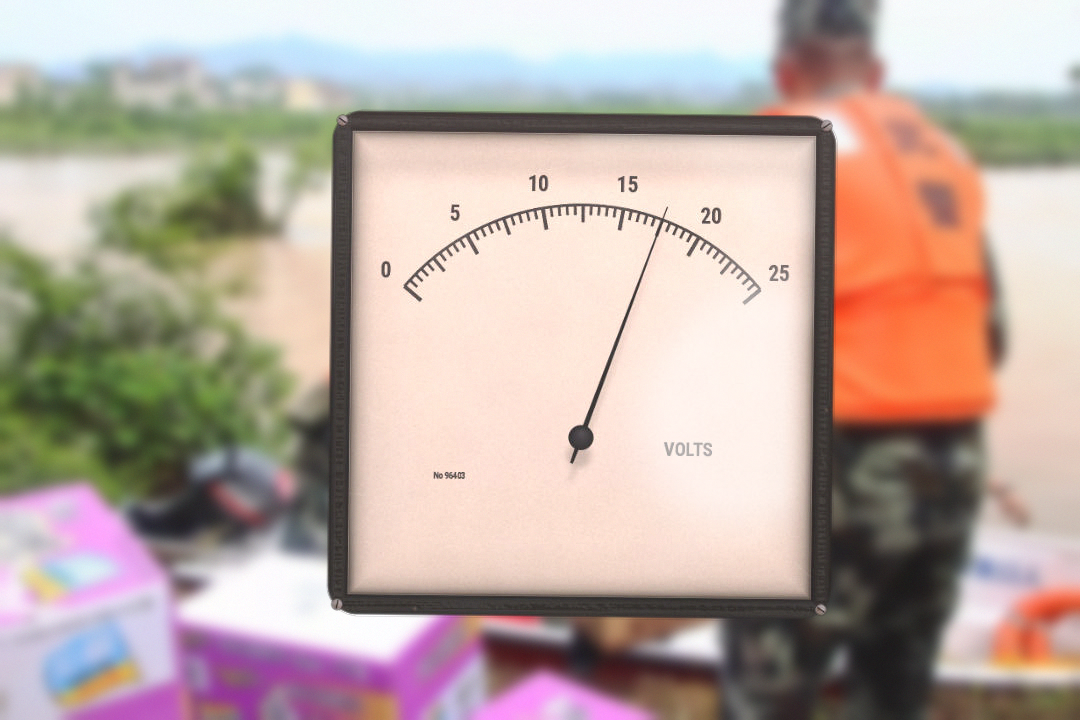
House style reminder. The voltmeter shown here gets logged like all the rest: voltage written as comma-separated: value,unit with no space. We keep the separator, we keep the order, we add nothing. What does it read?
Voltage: 17.5,V
